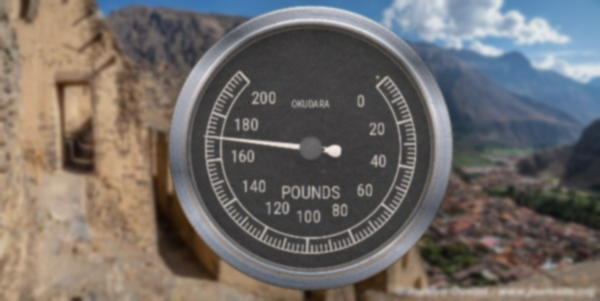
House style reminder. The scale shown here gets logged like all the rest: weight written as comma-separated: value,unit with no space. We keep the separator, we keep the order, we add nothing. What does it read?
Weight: 170,lb
